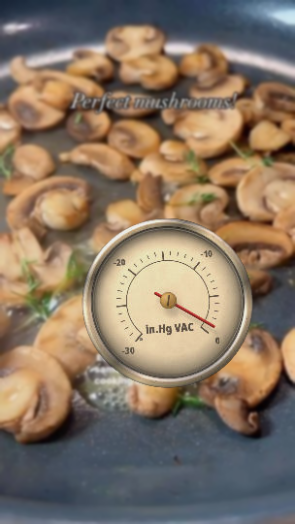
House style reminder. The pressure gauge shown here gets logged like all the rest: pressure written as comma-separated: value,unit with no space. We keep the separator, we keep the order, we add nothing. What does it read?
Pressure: -1,inHg
